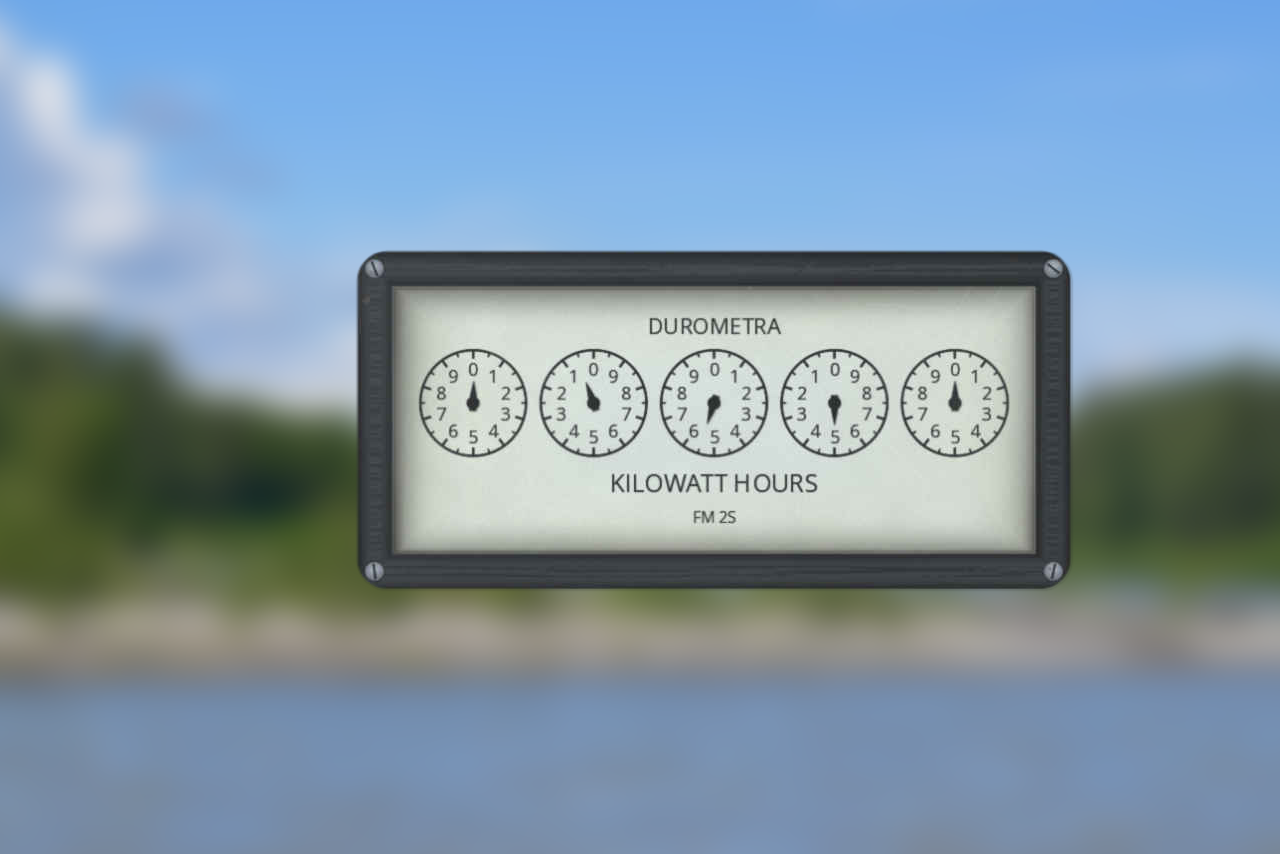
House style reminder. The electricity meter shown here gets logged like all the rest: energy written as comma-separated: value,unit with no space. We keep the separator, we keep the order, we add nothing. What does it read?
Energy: 550,kWh
